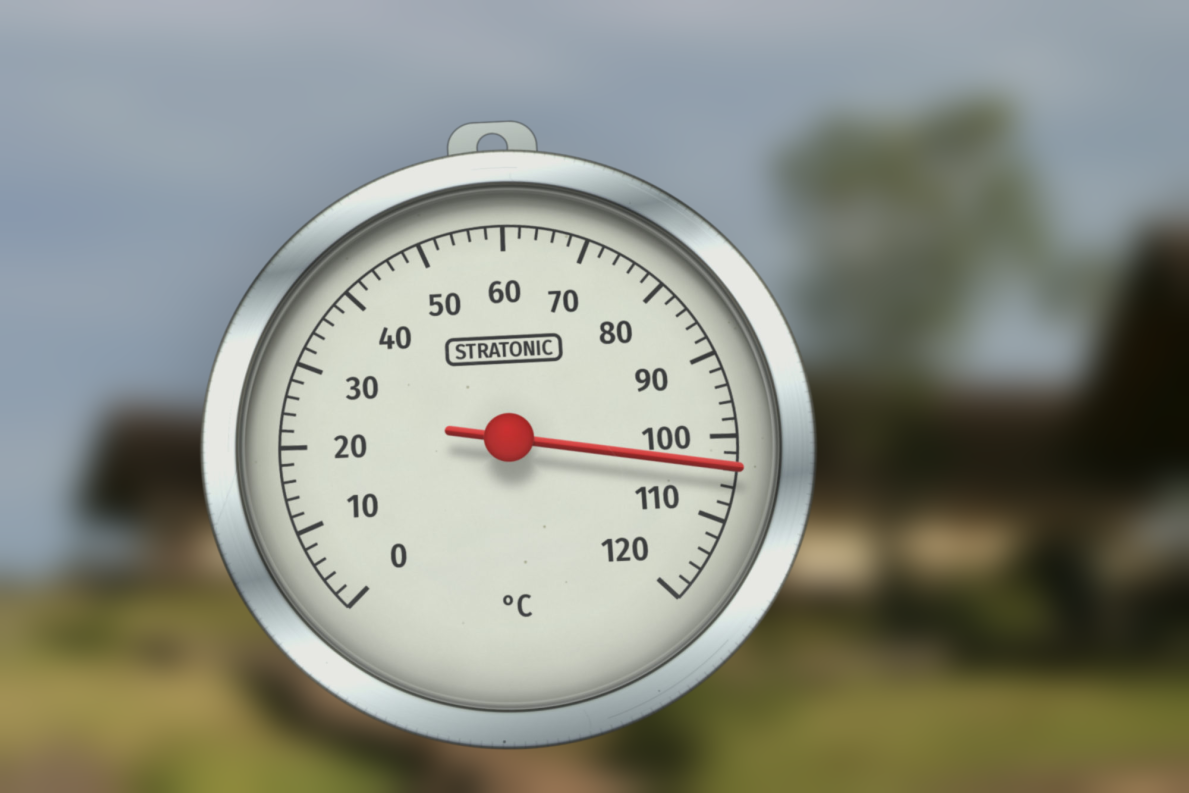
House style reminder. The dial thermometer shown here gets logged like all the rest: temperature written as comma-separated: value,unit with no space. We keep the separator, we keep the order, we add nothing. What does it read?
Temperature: 104,°C
